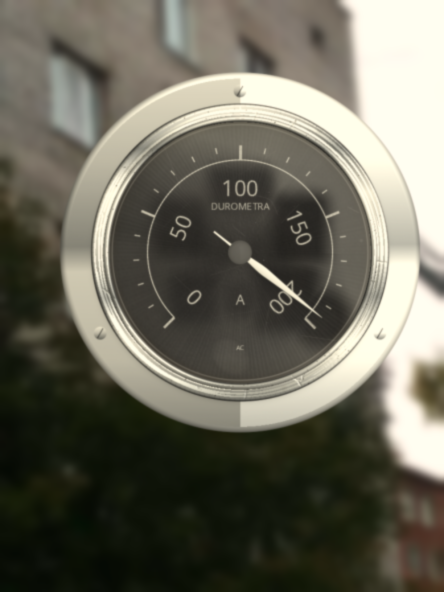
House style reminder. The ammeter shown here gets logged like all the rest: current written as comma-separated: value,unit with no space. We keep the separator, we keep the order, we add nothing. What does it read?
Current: 195,A
